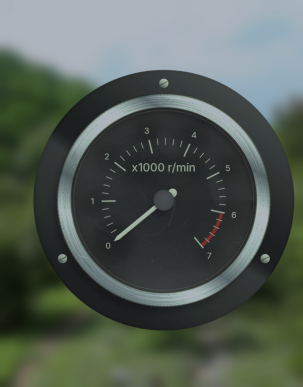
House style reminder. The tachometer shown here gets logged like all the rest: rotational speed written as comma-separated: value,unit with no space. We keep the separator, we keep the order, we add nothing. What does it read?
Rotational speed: 0,rpm
